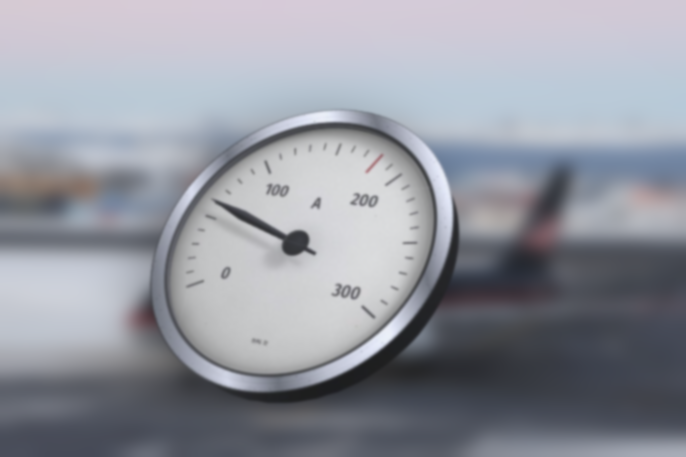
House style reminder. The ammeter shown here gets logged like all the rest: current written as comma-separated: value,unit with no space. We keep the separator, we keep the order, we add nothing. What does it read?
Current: 60,A
